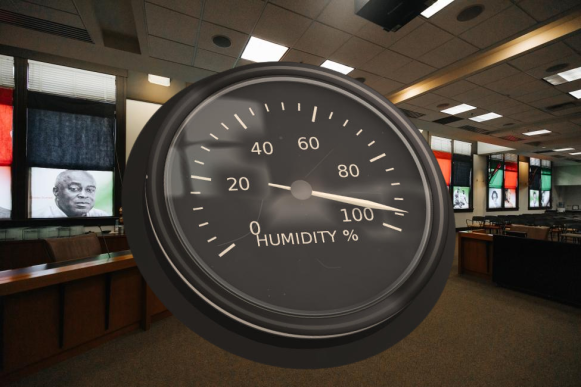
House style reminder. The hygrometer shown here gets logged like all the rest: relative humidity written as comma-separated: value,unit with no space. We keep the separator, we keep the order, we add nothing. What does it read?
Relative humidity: 96,%
